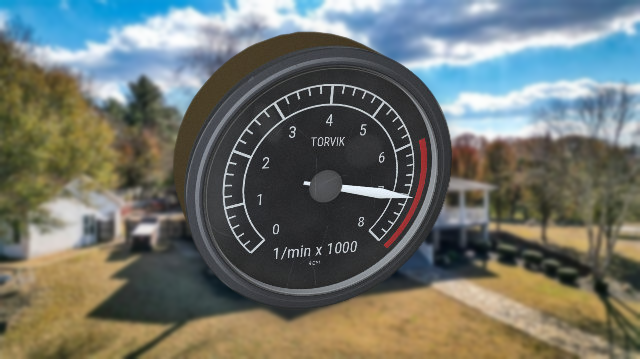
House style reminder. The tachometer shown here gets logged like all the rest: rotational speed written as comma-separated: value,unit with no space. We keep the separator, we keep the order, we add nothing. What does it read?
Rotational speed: 7000,rpm
